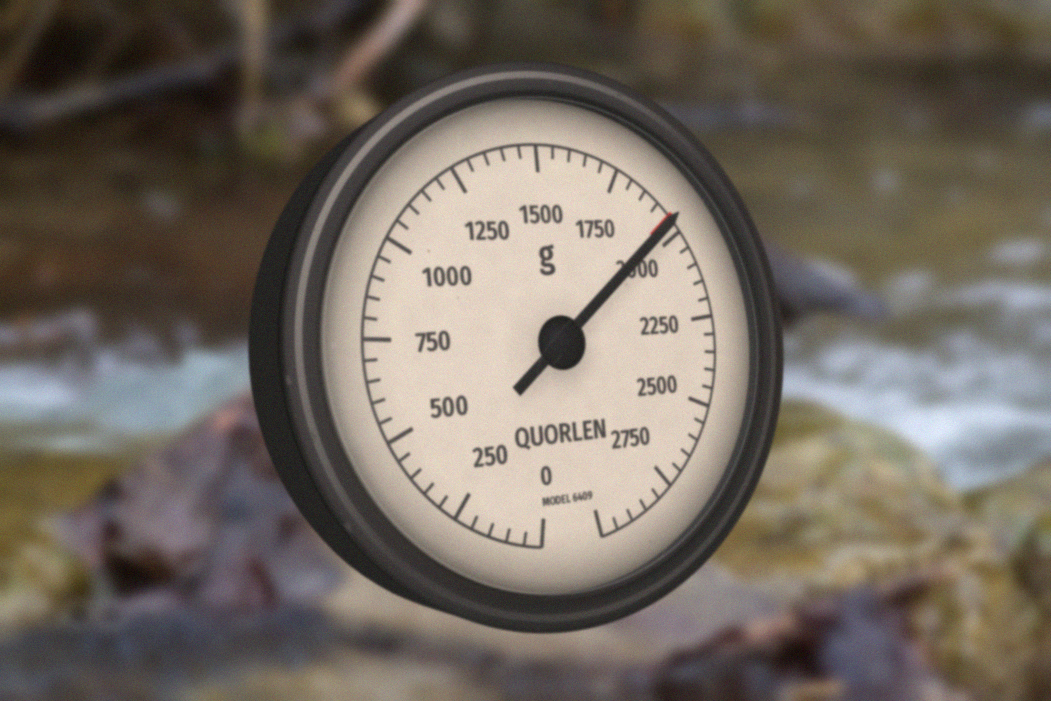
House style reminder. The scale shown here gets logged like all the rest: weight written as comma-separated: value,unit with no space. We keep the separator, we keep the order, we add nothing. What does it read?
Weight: 1950,g
